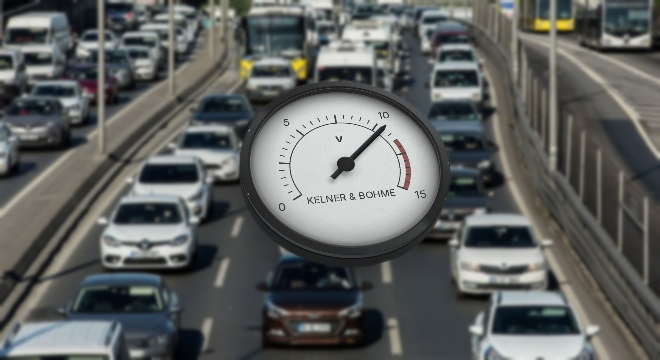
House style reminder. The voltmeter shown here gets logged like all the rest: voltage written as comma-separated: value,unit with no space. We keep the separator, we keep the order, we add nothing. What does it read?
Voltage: 10.5,V
